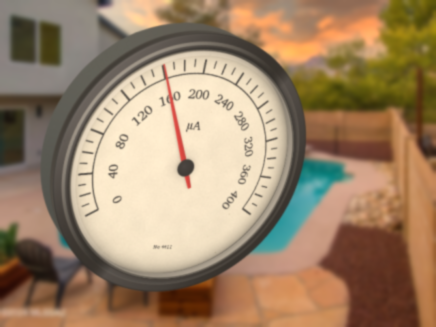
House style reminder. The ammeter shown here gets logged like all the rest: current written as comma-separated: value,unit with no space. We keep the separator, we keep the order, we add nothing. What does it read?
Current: 160,µA
